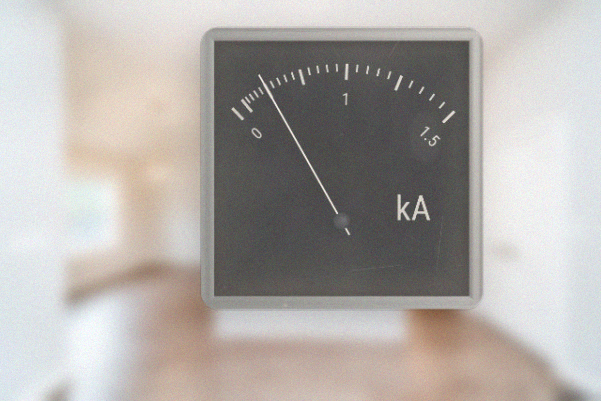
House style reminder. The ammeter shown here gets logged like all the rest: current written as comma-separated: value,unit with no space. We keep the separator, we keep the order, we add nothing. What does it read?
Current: 0.5,kA
